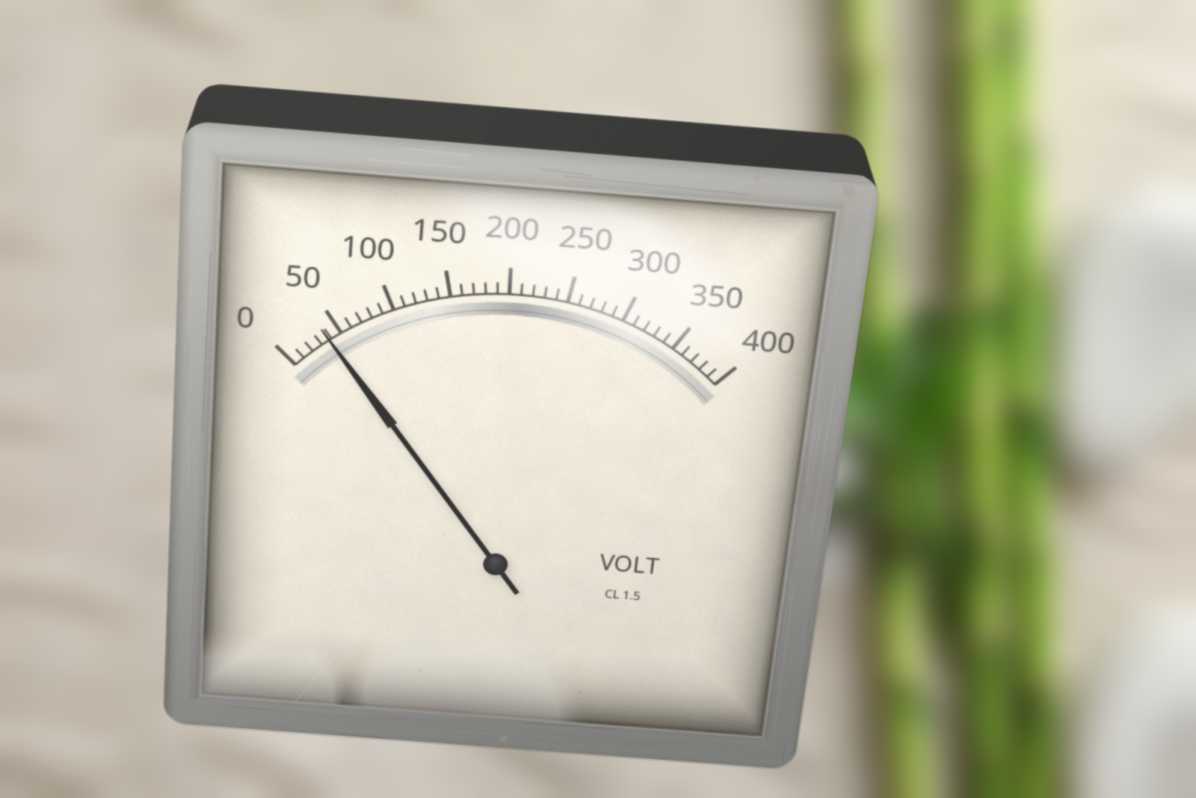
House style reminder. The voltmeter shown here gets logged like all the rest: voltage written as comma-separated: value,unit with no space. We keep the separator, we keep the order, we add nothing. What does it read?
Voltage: 40,V
